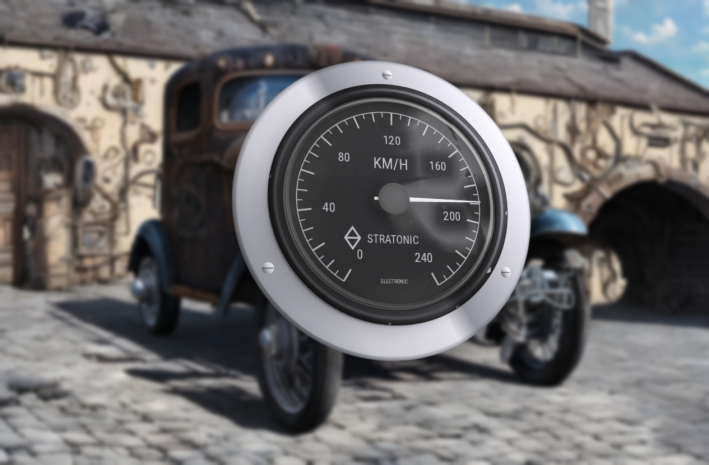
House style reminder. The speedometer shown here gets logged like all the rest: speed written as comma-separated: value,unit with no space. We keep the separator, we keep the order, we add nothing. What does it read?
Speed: 190,km/h
